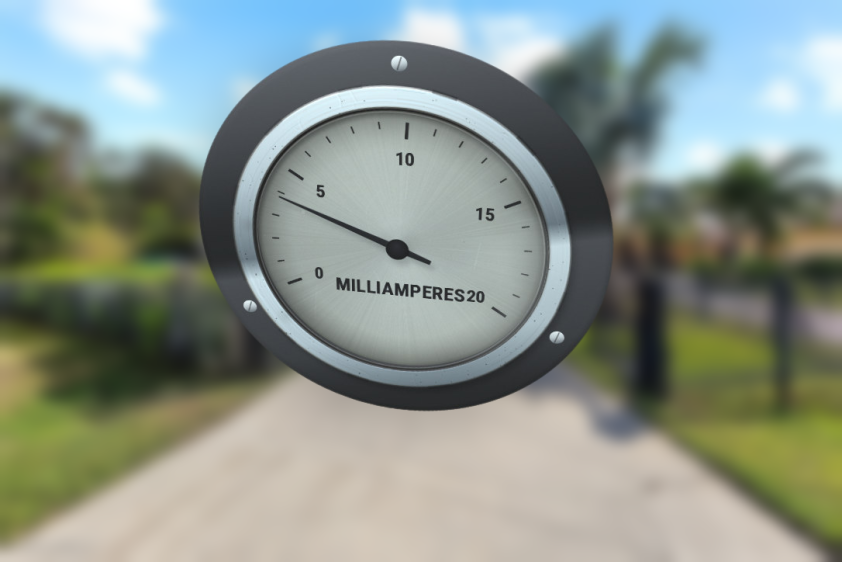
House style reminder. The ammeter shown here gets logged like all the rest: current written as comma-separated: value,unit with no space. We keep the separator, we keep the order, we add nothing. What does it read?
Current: 4,mA
